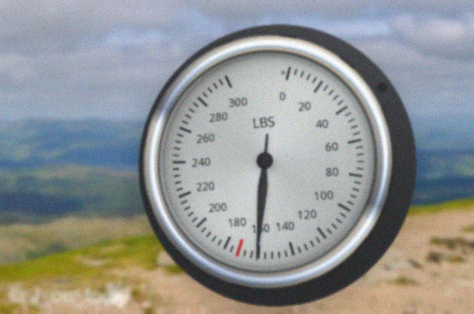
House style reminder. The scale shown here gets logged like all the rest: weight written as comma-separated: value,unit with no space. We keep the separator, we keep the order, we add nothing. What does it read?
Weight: 160,lb
